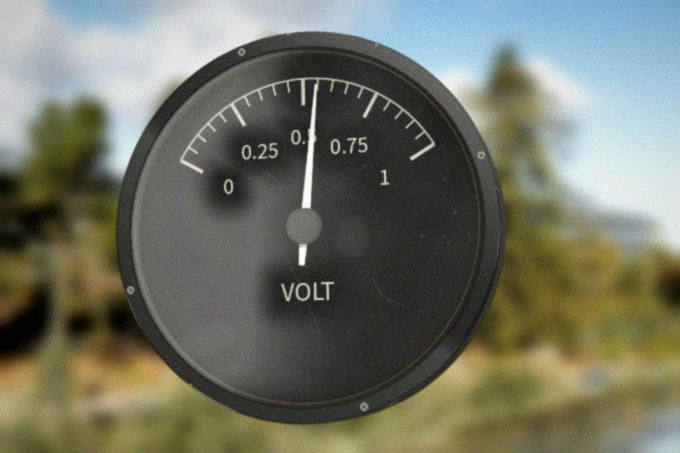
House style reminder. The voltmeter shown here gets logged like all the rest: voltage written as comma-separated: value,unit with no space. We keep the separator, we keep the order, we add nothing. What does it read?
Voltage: 0.55,V
